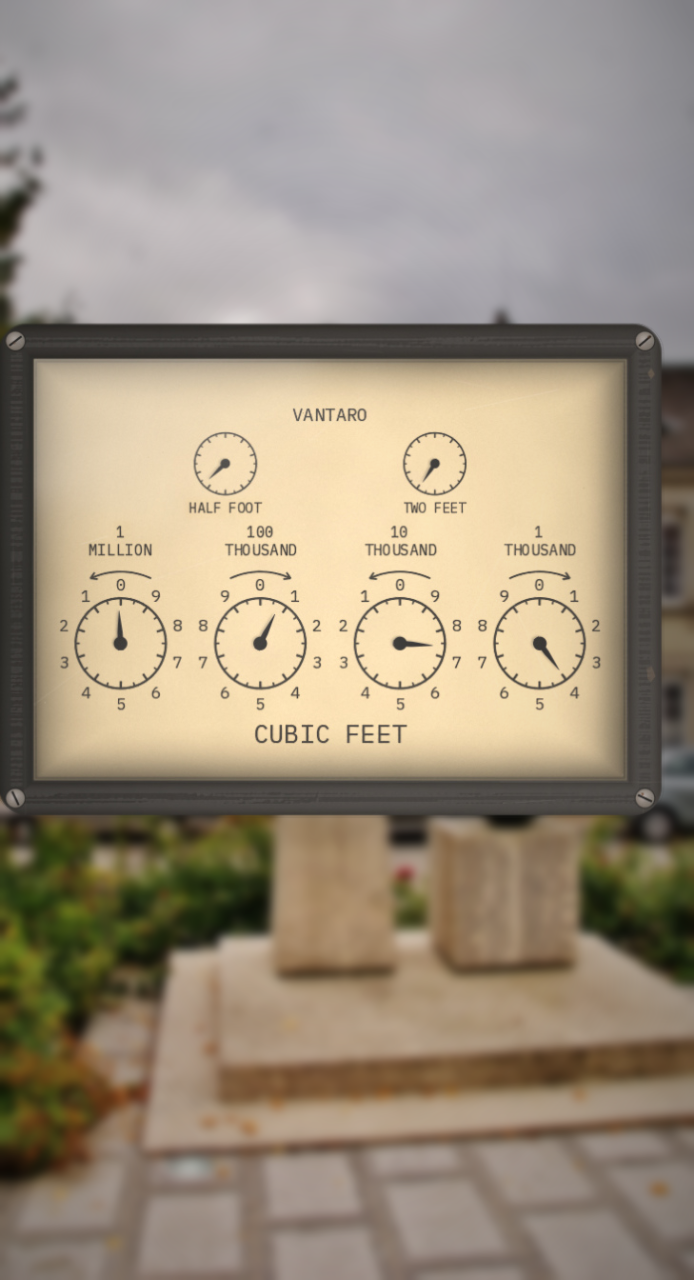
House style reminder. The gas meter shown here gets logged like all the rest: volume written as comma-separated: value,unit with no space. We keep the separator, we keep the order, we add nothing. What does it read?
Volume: 7400,ft³
